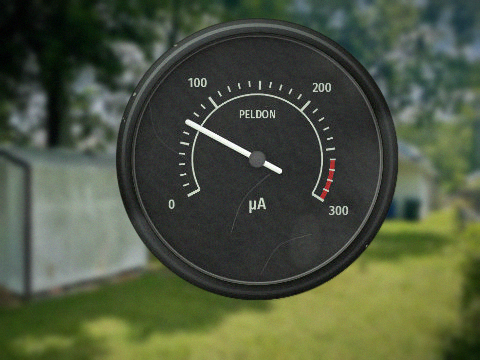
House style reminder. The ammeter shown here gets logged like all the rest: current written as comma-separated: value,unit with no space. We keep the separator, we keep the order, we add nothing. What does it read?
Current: 70,µA
